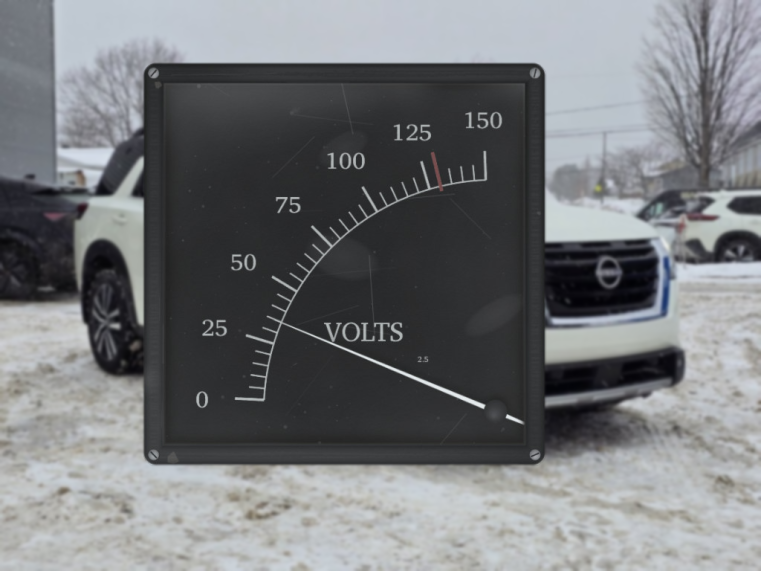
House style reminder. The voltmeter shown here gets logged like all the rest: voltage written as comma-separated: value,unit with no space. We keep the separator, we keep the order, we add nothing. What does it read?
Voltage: 35,V
